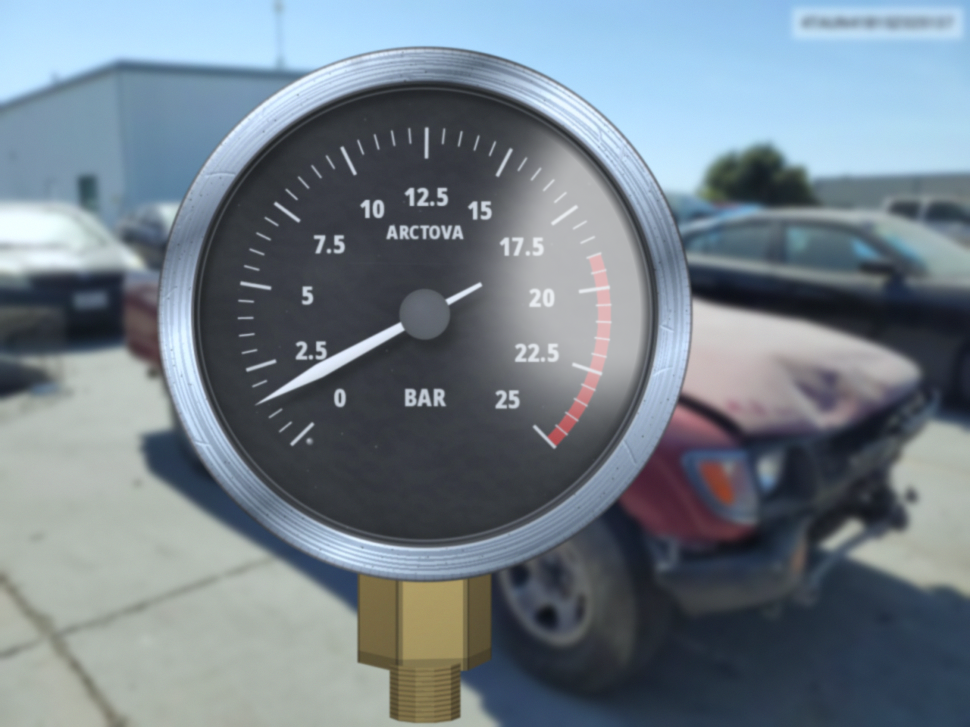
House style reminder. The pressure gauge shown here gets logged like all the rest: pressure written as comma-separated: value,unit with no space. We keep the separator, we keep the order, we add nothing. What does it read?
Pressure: 1.5,bar
